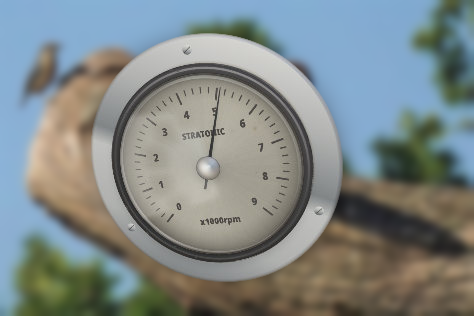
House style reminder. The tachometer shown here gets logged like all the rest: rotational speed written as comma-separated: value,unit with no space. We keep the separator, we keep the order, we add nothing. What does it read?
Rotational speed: 5100,rpm
